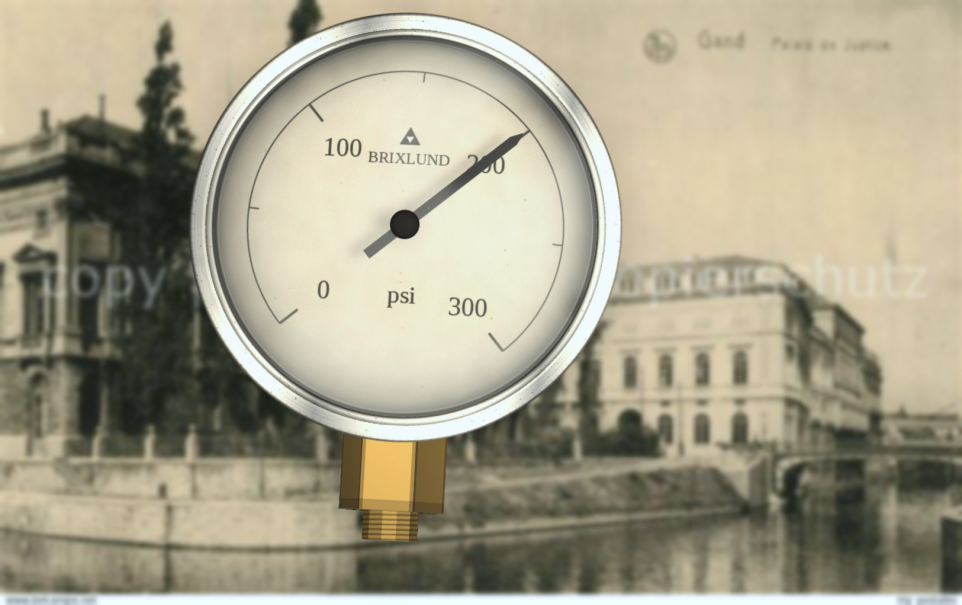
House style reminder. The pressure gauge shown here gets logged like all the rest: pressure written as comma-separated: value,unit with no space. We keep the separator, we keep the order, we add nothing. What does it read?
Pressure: 200,psi
